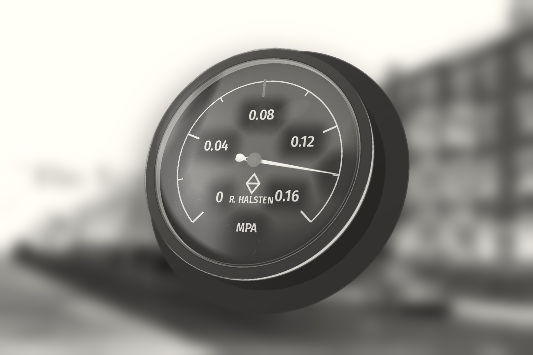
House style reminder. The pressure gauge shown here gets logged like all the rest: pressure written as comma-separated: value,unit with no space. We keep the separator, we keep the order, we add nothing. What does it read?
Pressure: 0.14,MPa
